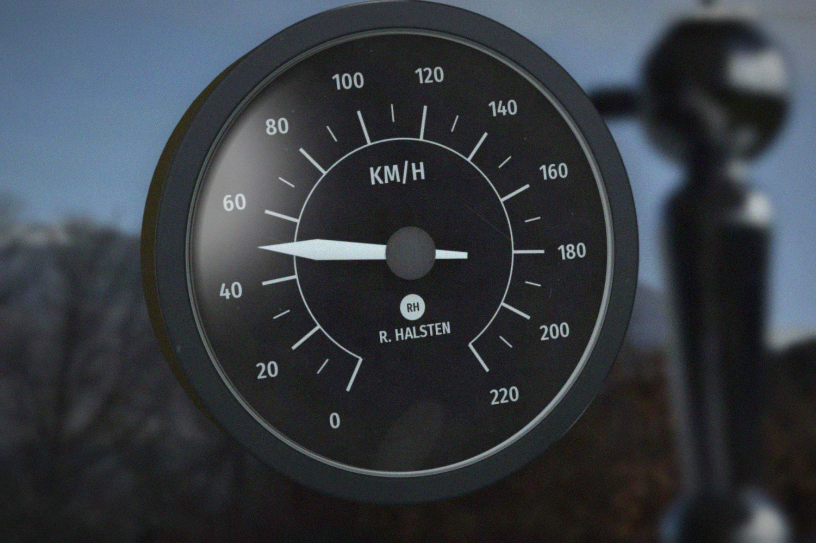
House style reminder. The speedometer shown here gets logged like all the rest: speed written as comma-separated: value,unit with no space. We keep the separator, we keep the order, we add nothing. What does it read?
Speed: 50,km/h
